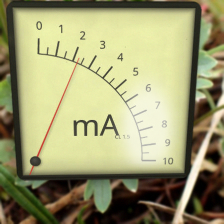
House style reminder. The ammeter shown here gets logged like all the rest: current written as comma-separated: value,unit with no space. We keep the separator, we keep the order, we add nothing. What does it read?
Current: 2.25,mA
